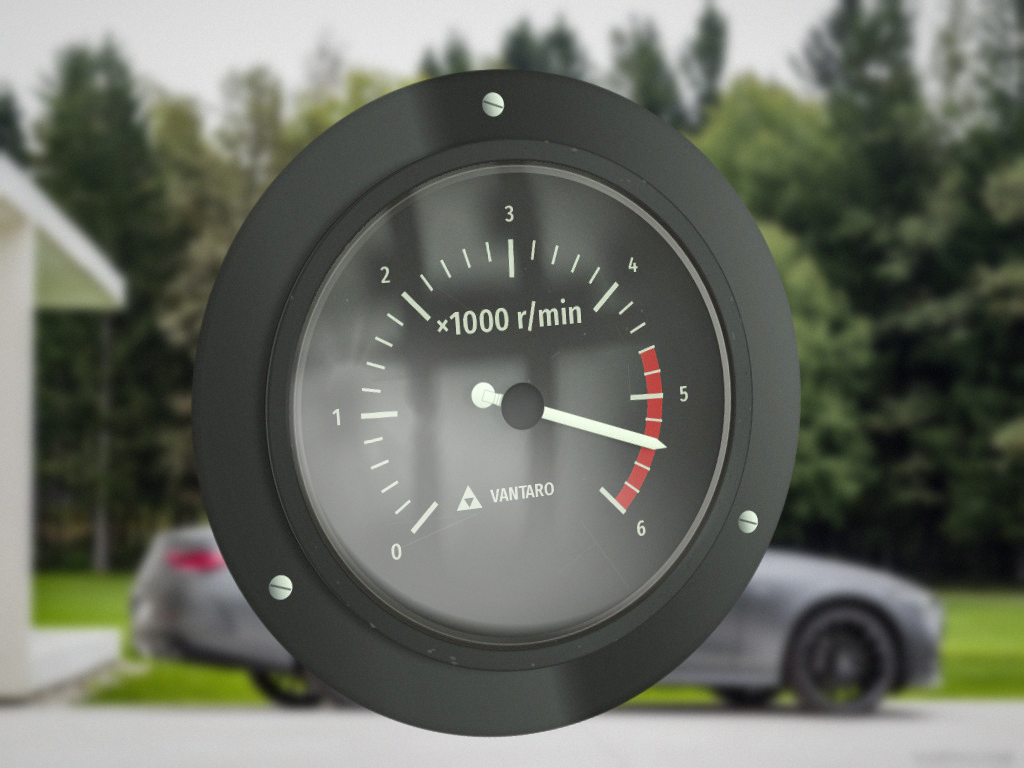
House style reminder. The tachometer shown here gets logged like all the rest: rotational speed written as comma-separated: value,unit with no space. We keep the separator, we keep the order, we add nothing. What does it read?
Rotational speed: 5400,rpm
